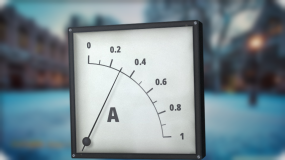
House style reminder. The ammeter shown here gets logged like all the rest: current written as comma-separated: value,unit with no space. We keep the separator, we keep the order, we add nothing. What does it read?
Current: 0.3,A
